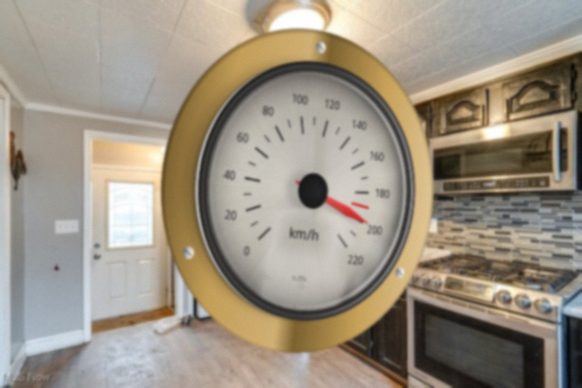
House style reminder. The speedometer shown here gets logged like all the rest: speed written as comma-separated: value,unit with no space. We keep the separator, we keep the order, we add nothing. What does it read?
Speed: 200,km/h
